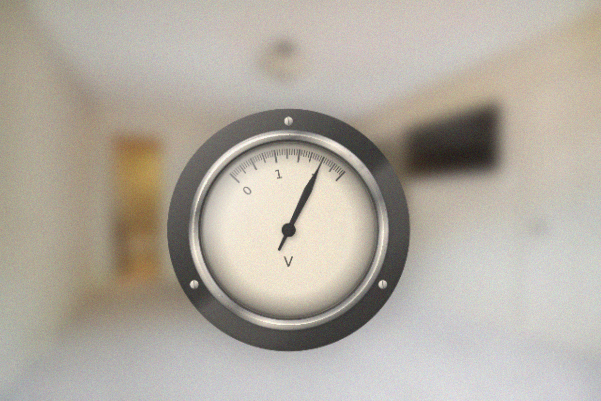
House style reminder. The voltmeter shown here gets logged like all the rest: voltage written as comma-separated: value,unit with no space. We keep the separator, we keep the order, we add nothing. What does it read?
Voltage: 2,V
